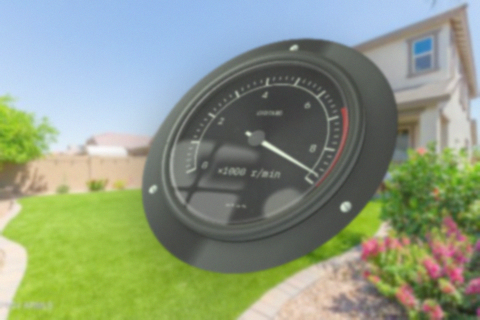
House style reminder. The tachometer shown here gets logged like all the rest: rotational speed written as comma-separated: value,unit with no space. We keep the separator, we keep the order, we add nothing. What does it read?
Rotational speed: 8800,rpm
